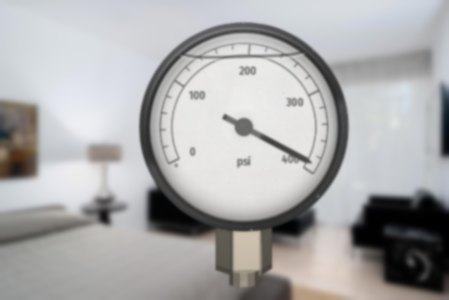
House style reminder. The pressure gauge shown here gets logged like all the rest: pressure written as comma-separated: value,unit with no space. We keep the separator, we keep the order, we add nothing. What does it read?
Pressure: 390,psi
